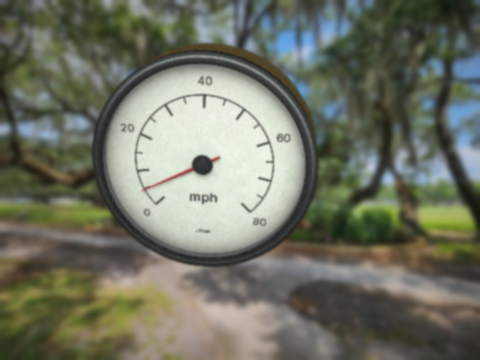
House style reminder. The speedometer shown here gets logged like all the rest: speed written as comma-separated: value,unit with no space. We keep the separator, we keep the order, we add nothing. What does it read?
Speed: 5,mph
